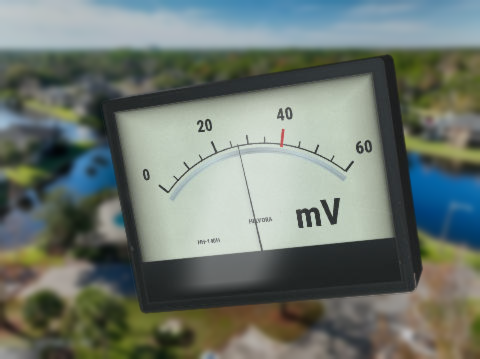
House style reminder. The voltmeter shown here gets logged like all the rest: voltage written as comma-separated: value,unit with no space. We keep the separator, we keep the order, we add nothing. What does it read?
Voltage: 27.5,mV
